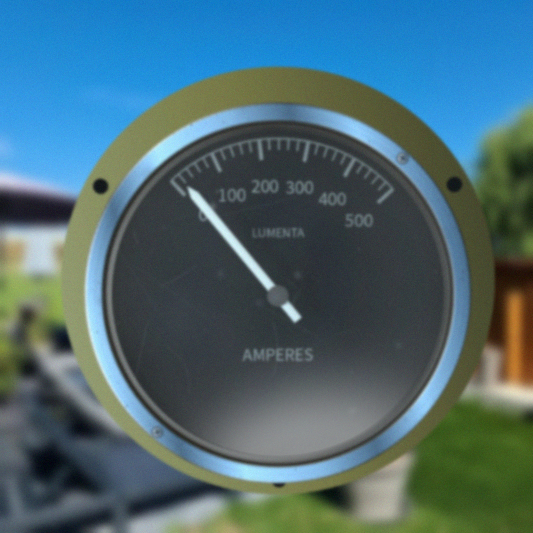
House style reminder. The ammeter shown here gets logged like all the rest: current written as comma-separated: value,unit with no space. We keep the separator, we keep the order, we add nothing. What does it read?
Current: 20,A
